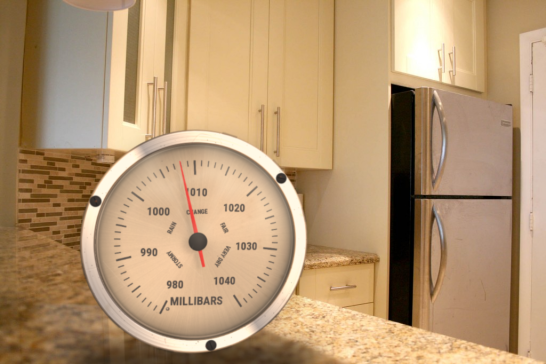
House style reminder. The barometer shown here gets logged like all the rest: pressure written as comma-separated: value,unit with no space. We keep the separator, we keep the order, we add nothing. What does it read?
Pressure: 1008,mbar
